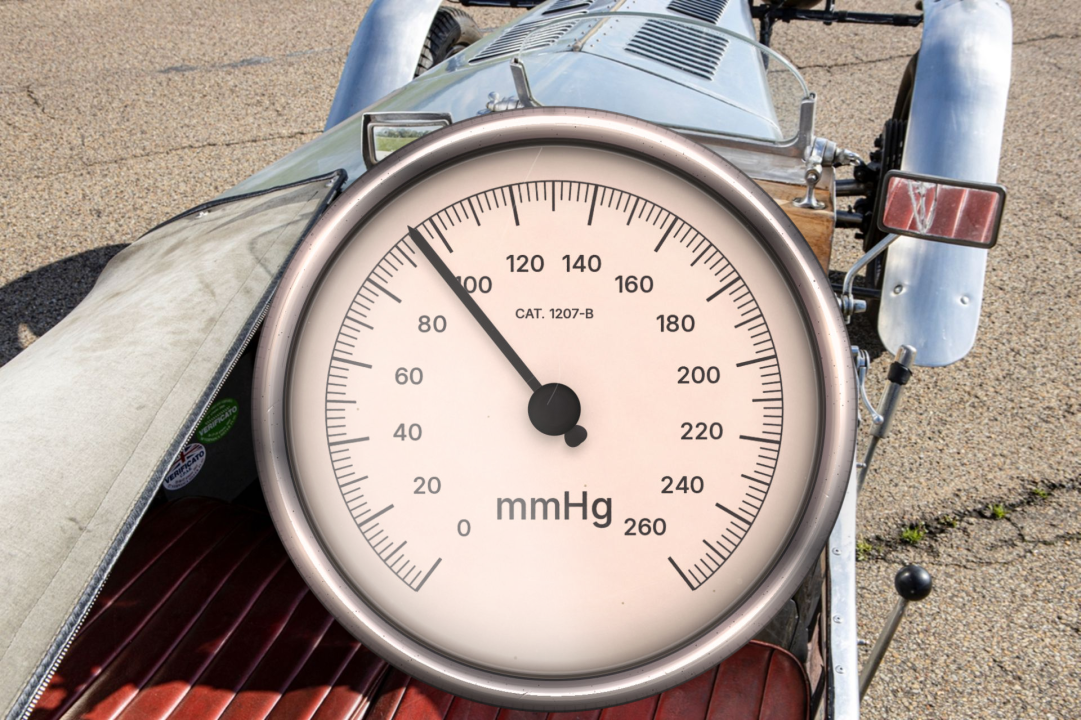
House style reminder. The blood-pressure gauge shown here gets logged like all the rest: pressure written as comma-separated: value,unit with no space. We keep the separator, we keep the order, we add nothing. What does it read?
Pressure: 95,mmHg
